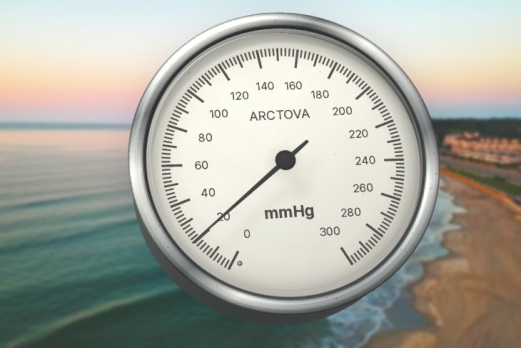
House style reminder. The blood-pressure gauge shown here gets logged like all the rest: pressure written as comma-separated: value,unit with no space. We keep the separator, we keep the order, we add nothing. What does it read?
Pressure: 20,mmHg
